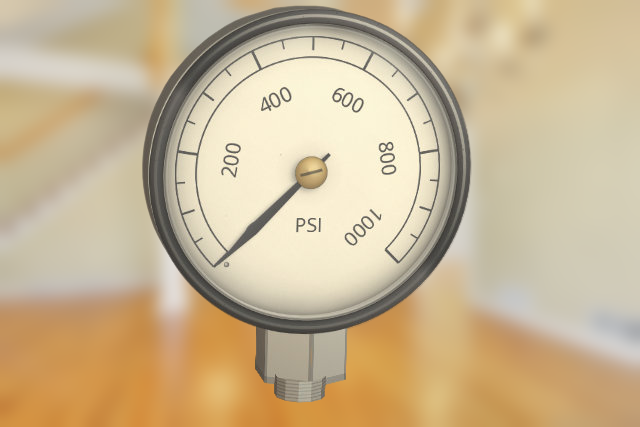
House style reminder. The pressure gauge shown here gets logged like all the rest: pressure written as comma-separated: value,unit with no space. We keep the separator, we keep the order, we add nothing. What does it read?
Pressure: 0,psi
